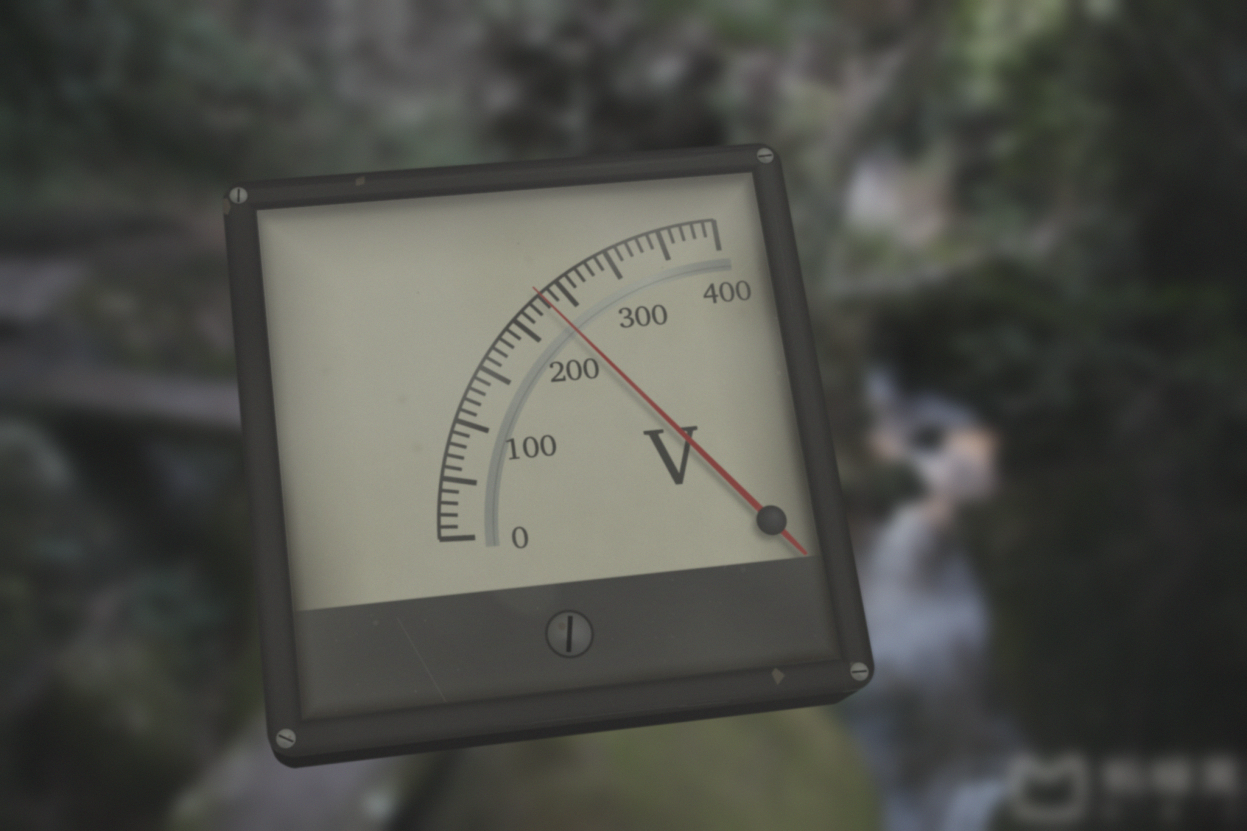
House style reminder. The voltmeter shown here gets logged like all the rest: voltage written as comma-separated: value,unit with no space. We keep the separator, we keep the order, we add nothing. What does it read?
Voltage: 230,V
